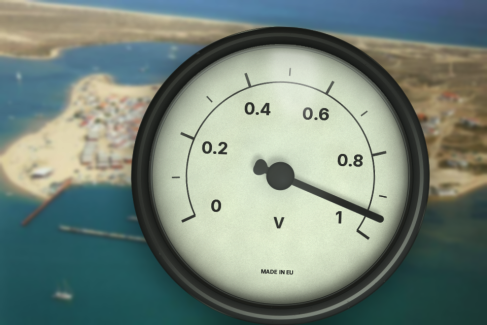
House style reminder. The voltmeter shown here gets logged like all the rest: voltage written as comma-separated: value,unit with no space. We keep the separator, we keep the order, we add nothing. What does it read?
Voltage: 0.95,V
